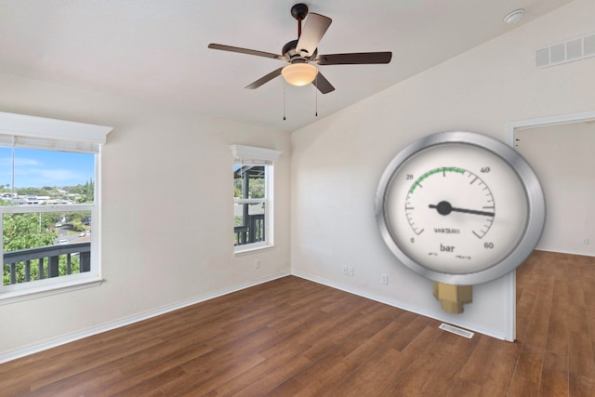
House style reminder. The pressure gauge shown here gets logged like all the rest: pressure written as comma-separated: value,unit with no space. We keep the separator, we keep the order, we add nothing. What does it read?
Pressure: 52,bar
